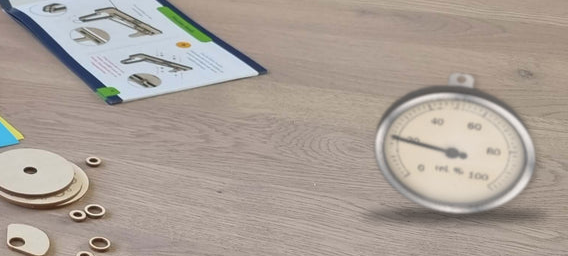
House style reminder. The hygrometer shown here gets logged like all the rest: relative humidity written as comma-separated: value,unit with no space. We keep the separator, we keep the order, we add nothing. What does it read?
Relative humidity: 20,%
